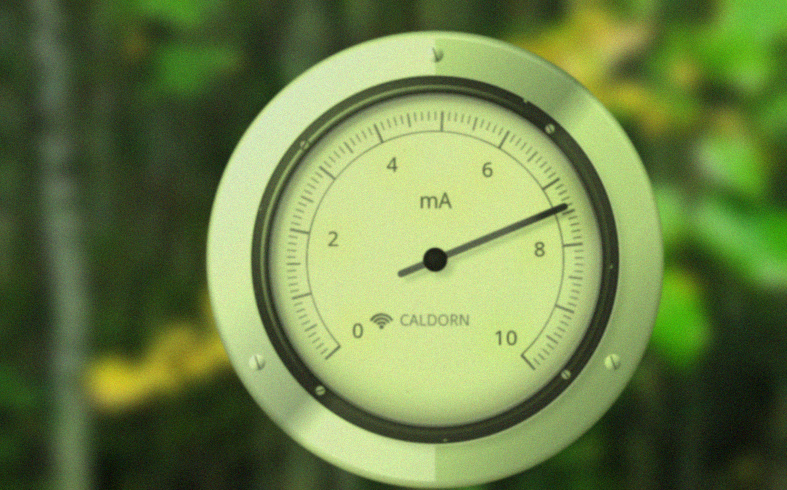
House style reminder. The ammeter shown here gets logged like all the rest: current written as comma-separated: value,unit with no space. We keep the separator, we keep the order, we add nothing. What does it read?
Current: 7.4,mA
